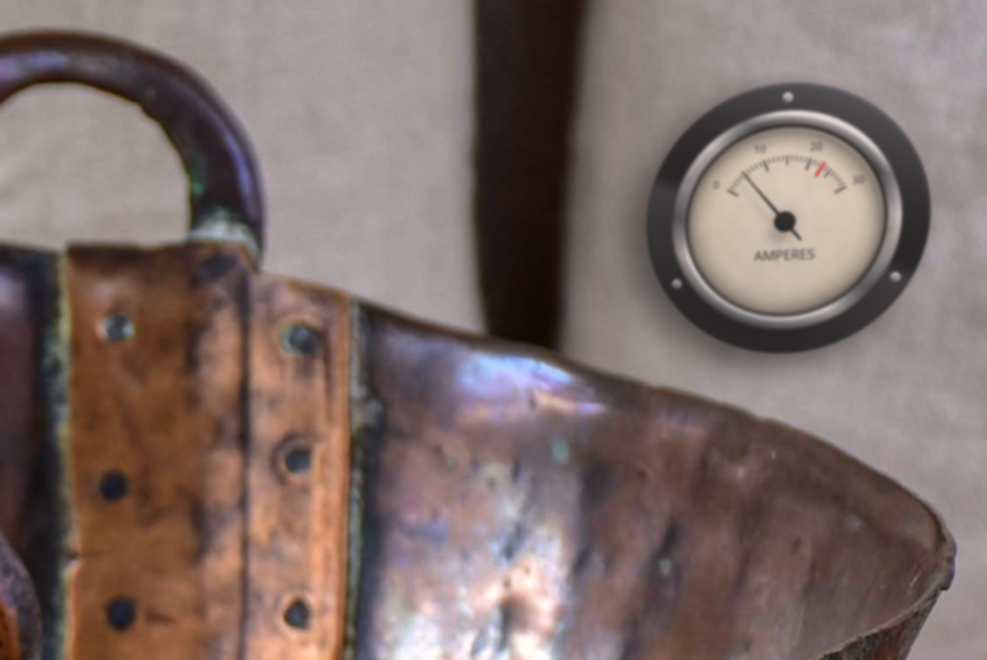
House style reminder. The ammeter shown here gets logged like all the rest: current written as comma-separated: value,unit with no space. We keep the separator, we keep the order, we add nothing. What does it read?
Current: 5,A
